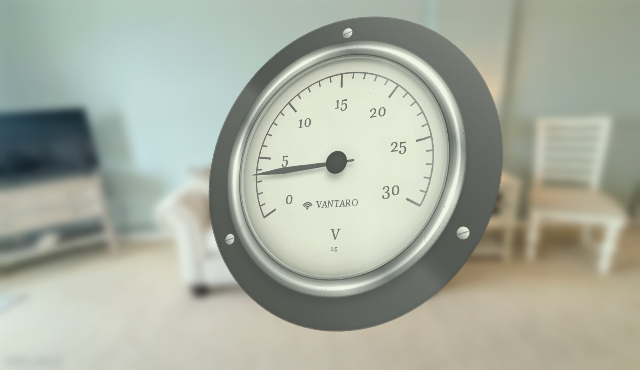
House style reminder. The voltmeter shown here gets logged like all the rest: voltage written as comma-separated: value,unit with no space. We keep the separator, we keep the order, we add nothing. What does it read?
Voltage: 3.5,V
